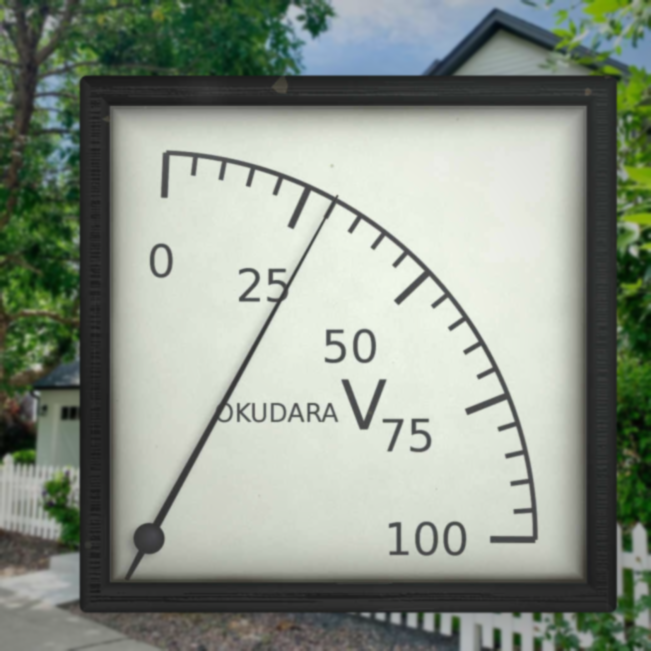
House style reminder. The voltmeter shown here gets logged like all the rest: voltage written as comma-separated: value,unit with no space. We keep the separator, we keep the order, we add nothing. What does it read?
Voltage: 30,V
